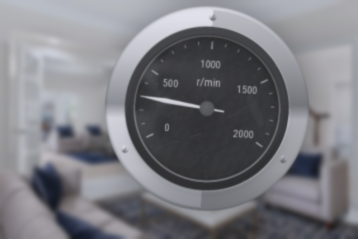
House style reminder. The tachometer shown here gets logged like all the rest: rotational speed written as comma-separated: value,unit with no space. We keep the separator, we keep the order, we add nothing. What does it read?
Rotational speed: 300,rpm
